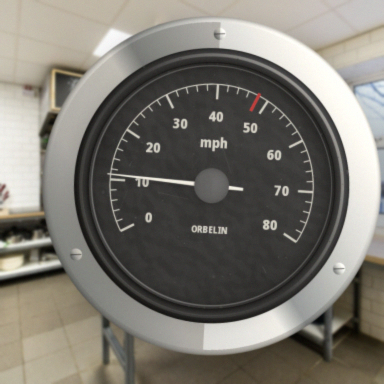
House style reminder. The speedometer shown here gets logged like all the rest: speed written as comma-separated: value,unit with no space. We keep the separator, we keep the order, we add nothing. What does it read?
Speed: 11,mph
